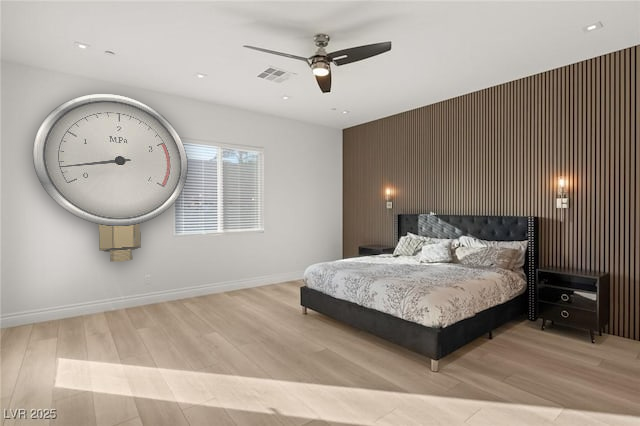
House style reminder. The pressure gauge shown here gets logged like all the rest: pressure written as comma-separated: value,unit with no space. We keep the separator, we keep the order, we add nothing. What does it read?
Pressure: 0.3,MPa
